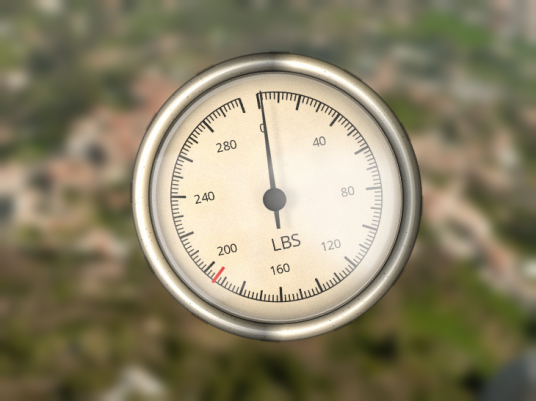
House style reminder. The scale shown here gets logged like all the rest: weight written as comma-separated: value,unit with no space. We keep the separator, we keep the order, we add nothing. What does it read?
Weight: 2,lb
